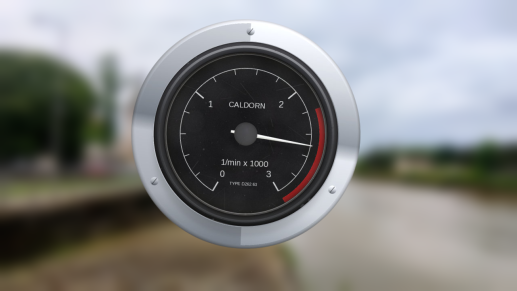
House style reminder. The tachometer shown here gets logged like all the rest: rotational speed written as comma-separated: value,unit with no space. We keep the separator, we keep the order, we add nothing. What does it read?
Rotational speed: 2500,rpm
